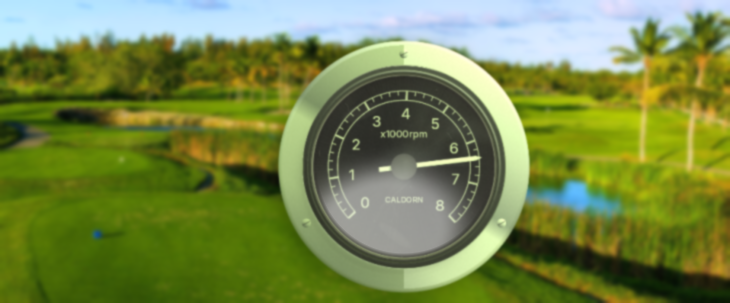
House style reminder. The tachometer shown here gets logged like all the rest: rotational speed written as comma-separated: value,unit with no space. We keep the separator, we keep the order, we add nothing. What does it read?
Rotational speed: 6400,rpm
